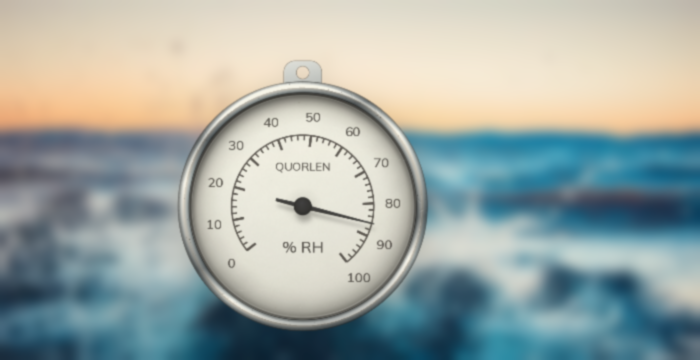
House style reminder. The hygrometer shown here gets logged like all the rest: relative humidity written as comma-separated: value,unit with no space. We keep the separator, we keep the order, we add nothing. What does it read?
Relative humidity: 86,%
